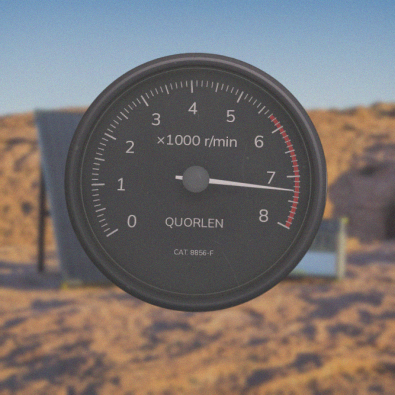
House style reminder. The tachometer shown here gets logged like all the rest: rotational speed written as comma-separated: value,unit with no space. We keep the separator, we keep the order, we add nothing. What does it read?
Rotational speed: 7300,rpm
